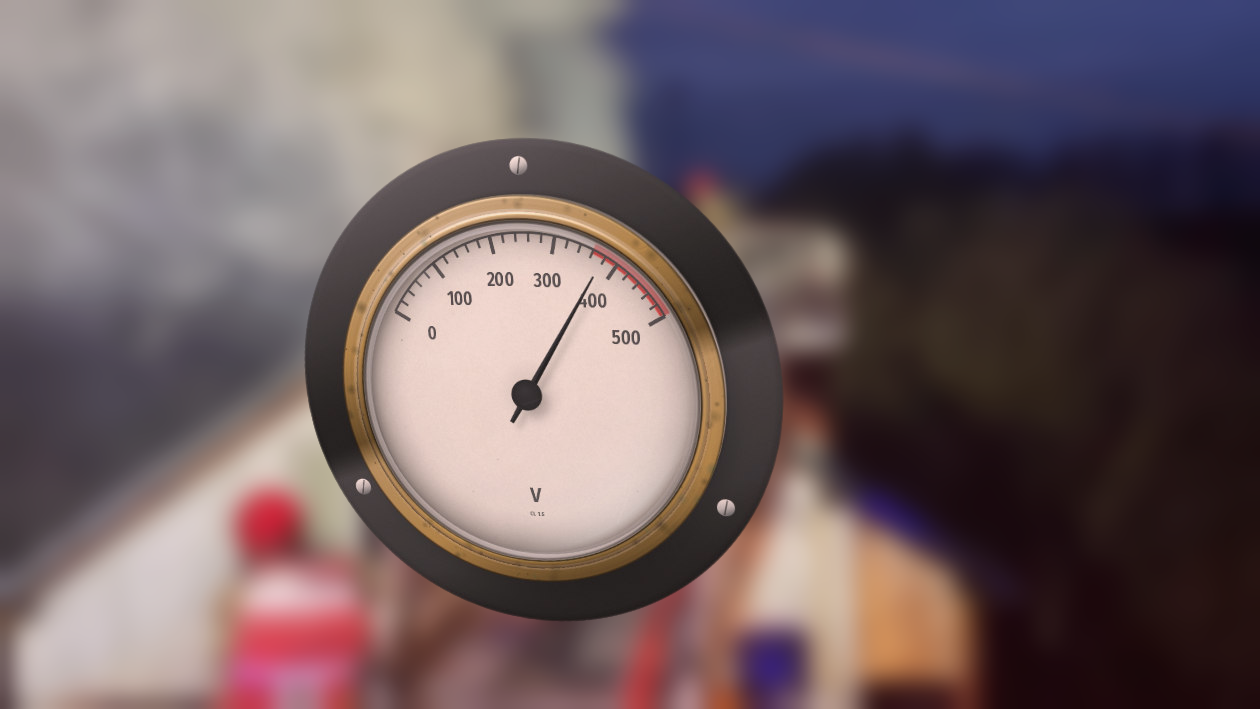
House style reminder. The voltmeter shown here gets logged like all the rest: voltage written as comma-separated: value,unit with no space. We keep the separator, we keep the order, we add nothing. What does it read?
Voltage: 380,V
